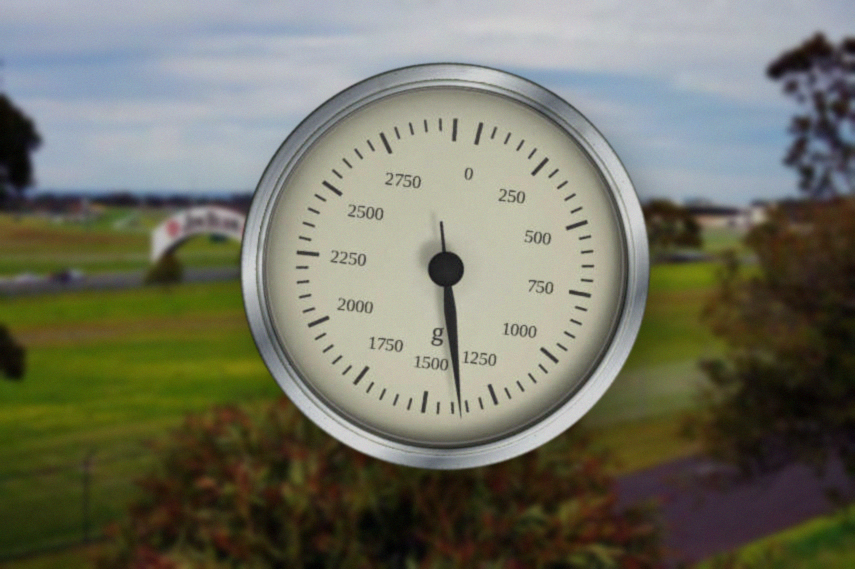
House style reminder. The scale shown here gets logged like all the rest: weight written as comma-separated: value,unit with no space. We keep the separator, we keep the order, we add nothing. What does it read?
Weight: 1375,g
